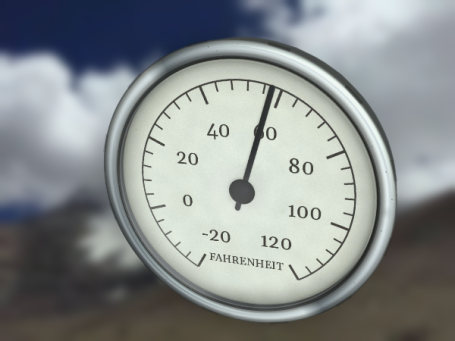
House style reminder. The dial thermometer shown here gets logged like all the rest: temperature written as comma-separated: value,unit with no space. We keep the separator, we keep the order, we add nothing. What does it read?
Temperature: 58,°F
